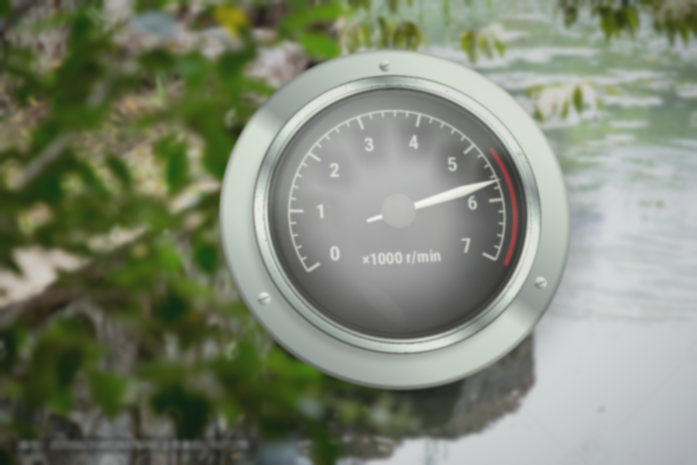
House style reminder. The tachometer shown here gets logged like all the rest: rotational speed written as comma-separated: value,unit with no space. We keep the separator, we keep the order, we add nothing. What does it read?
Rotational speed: 5700,rpm
